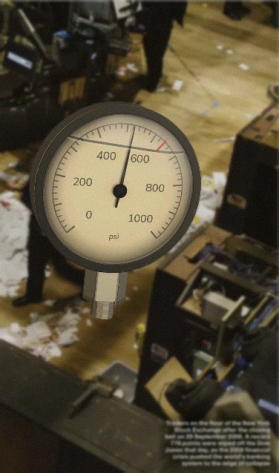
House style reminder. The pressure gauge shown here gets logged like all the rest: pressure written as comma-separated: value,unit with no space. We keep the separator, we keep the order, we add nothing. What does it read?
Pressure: 520,psi
